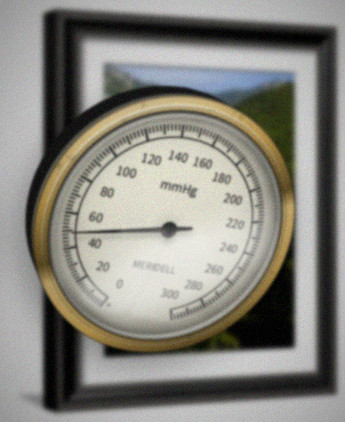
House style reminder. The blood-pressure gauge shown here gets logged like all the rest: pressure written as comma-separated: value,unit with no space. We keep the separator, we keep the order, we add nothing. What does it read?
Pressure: 50,mmHg
